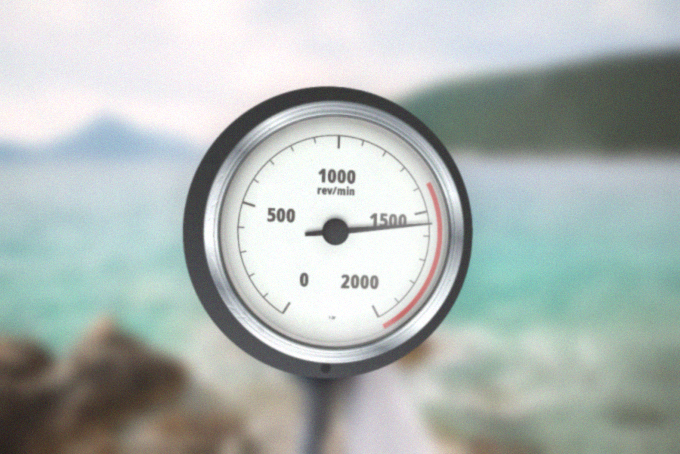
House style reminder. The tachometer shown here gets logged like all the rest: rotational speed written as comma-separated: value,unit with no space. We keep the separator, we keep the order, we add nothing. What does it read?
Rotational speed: 1550,rpm
